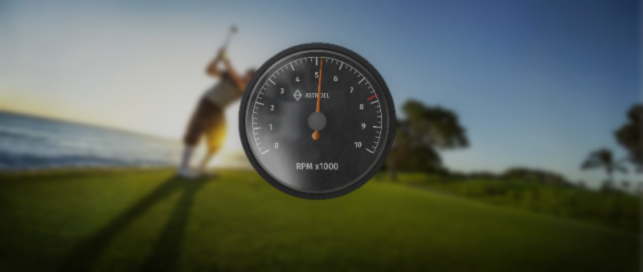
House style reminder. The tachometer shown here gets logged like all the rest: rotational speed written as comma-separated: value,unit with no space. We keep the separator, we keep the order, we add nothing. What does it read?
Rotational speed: 5200,rpm
